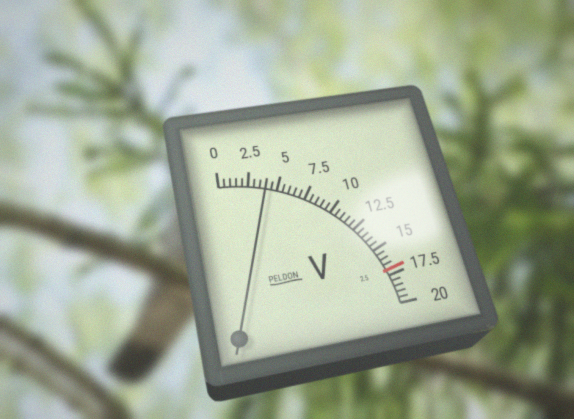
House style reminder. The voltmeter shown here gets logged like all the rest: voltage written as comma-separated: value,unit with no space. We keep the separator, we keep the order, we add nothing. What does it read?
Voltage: 4,V
